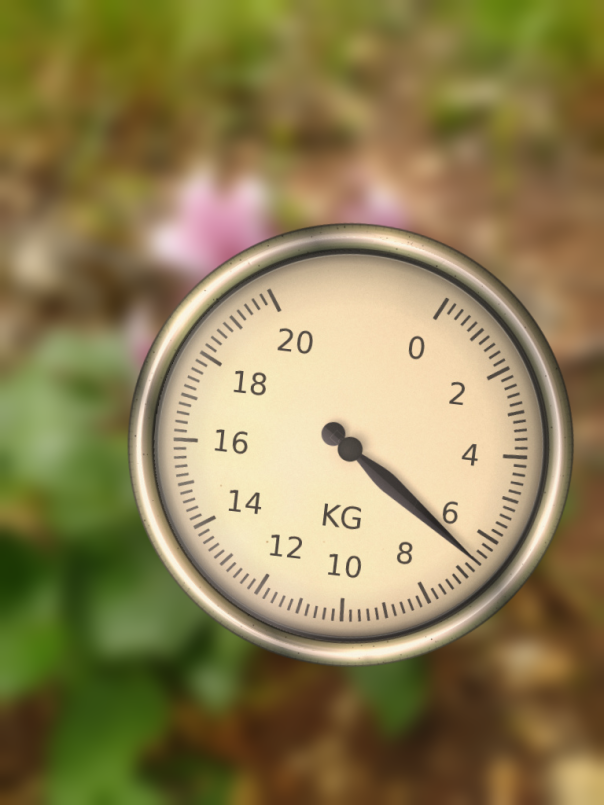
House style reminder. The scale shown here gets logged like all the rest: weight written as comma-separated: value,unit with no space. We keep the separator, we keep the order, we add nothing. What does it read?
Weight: 6.6,kg
